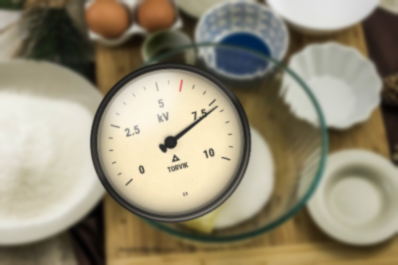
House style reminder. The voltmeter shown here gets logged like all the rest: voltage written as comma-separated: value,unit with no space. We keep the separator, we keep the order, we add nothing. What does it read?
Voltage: 7.75,kV
